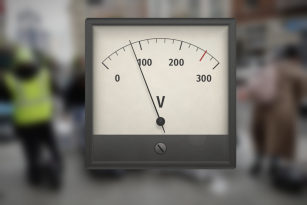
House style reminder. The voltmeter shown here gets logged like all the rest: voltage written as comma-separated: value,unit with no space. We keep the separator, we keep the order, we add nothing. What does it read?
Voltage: 80,V
